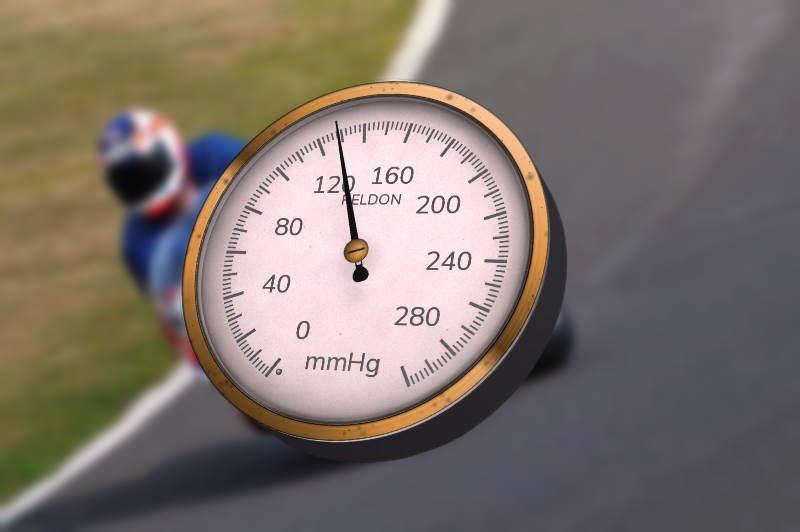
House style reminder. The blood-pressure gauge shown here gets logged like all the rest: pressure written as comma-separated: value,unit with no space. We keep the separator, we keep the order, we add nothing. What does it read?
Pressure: 130,mmHg
